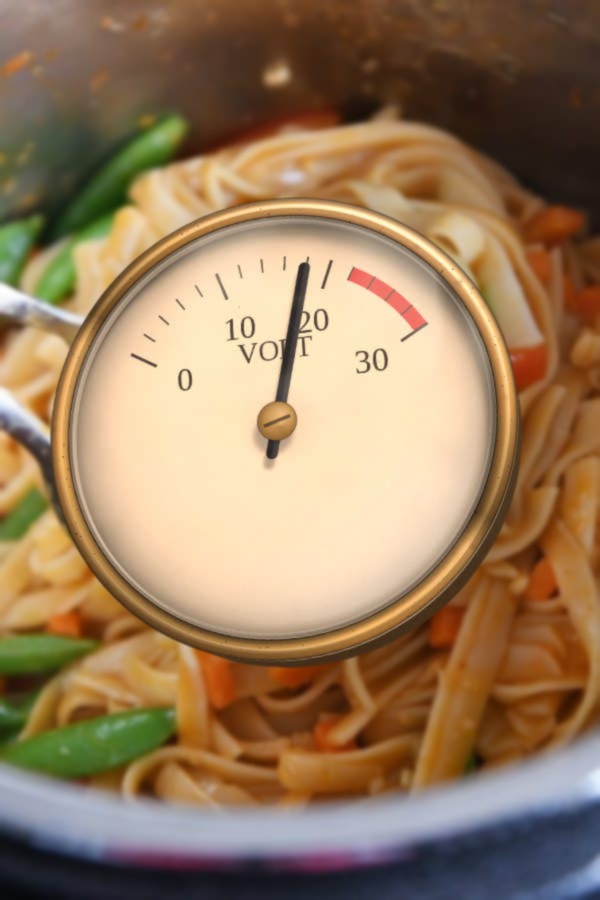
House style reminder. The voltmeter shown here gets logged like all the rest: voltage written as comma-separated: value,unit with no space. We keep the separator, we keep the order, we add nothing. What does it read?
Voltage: 18,V
